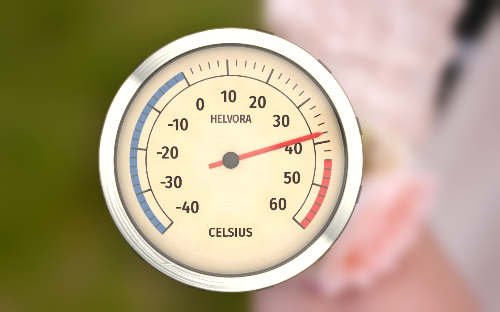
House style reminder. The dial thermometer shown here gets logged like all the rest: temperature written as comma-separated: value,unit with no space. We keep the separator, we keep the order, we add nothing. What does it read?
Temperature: 38,°C
